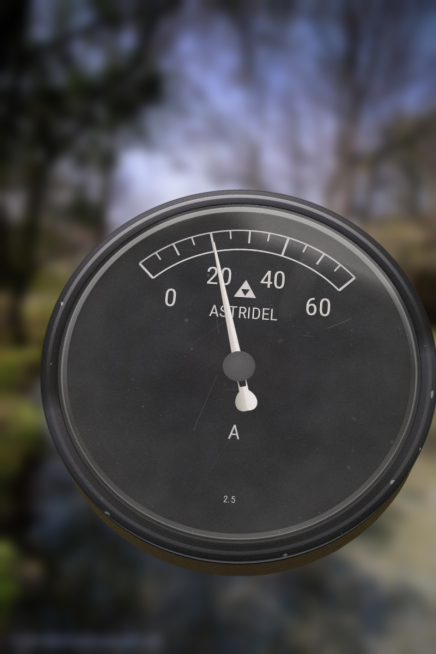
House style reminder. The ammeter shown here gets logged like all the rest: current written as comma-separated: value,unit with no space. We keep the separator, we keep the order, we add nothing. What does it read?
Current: 20,A
